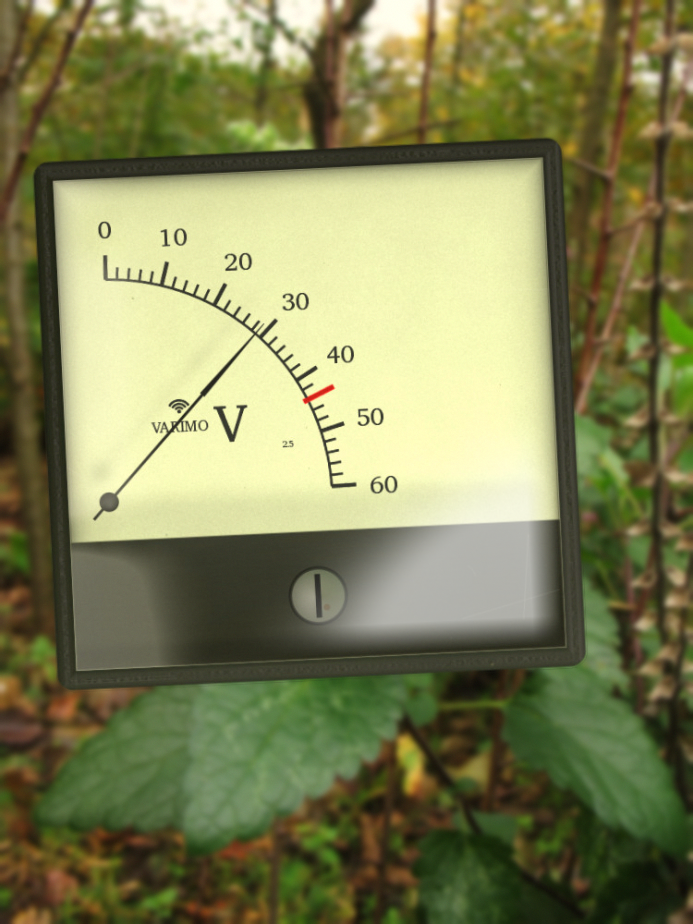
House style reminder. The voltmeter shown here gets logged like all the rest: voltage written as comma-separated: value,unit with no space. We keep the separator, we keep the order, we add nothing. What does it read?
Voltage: 29,V
